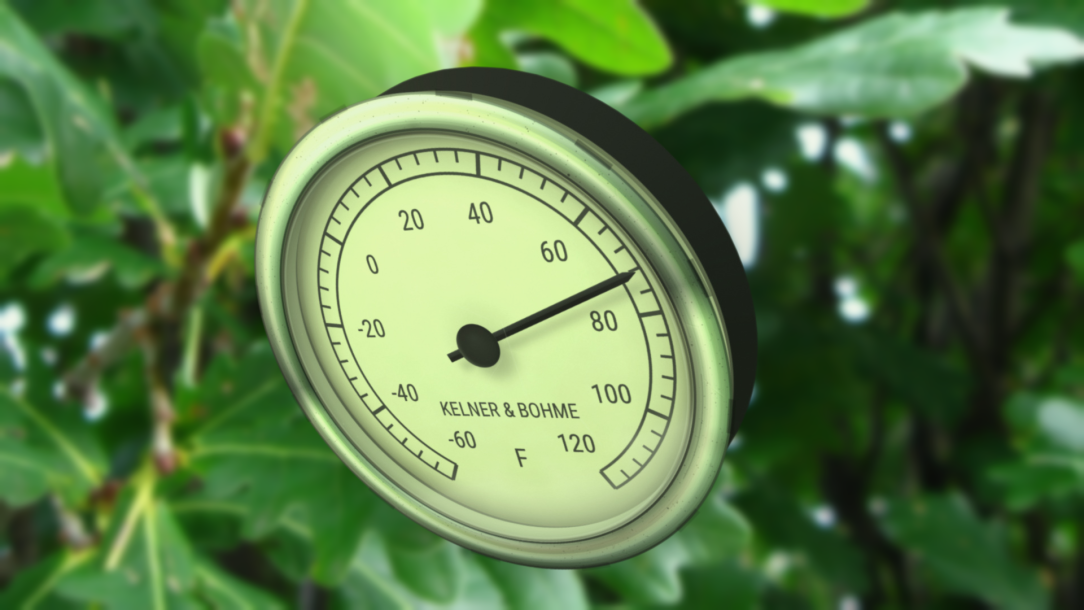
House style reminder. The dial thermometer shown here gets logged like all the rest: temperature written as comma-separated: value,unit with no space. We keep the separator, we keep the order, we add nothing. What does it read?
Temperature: 72,°F
